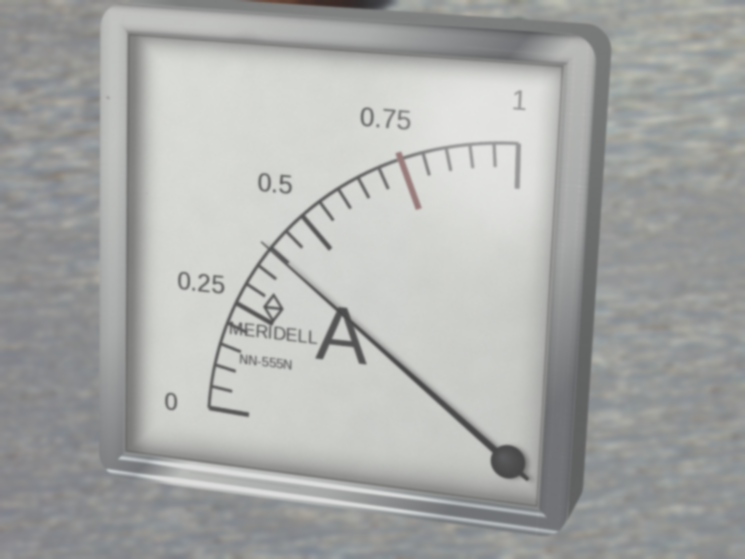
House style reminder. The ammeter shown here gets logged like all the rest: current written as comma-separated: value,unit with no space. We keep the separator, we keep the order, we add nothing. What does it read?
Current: 0.4,A
